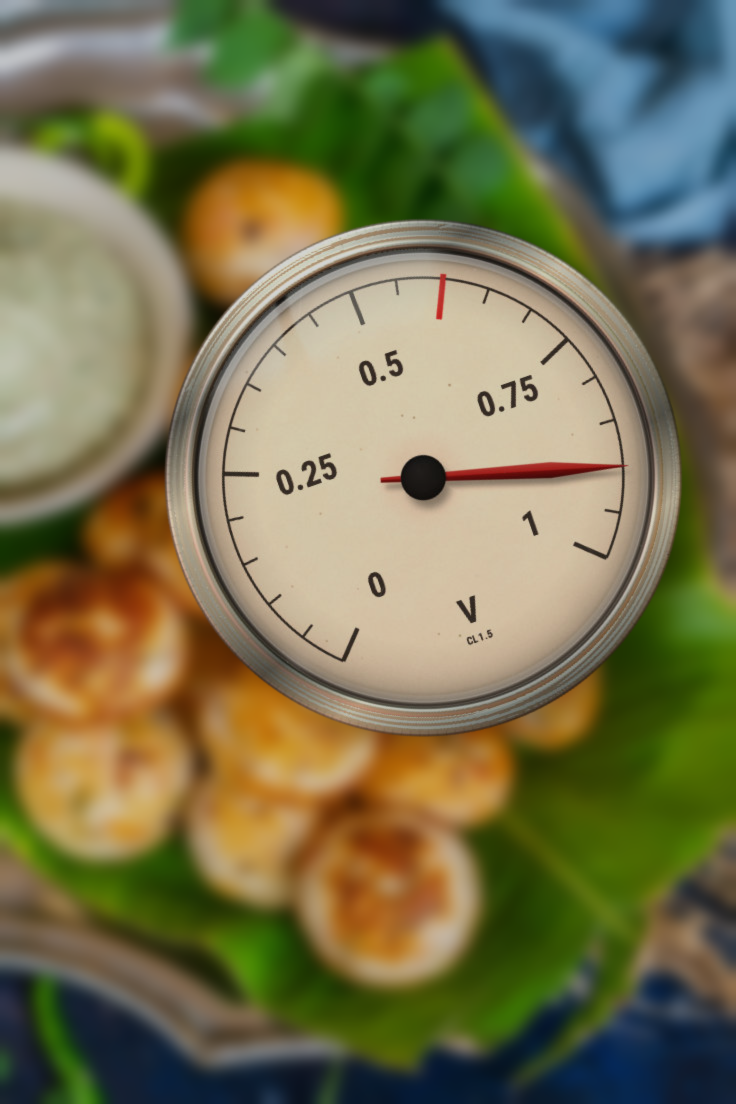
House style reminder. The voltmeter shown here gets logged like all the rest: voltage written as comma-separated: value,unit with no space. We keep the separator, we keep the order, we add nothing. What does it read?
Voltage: 0.9,V
